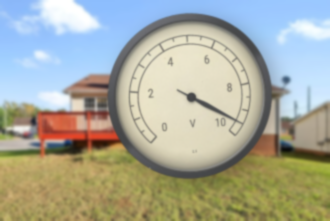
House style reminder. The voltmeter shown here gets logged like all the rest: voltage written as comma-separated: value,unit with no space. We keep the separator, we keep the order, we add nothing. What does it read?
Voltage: 9.5,V
